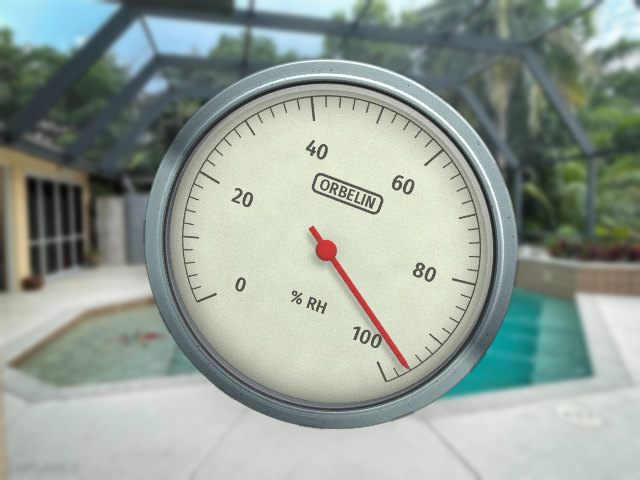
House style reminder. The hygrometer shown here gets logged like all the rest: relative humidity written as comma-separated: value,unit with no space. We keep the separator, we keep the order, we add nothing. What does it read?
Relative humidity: 96,%
